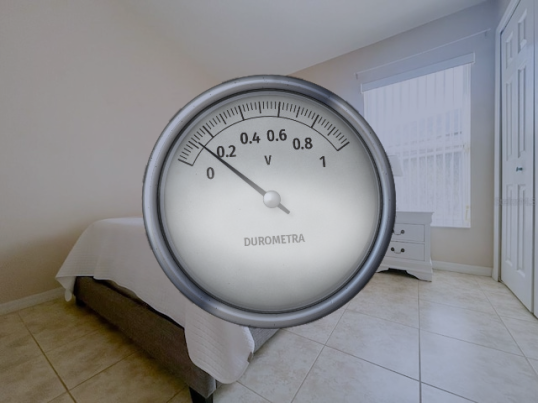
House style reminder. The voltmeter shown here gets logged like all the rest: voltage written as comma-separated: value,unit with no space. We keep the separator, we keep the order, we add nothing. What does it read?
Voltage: 0.12,V
